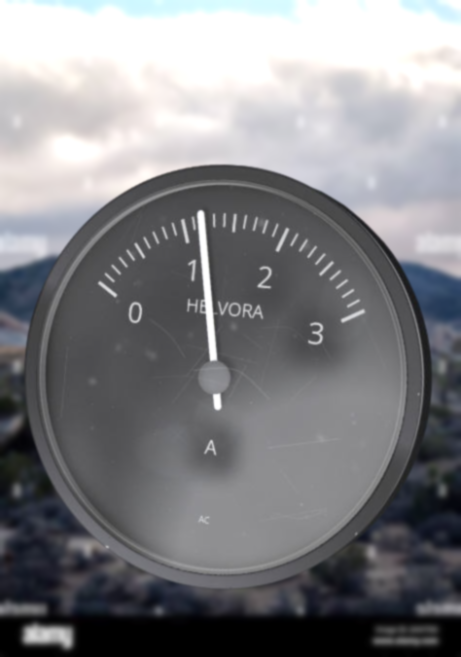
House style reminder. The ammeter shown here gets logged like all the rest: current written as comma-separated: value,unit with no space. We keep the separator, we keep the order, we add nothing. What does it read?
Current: 1.2,A
